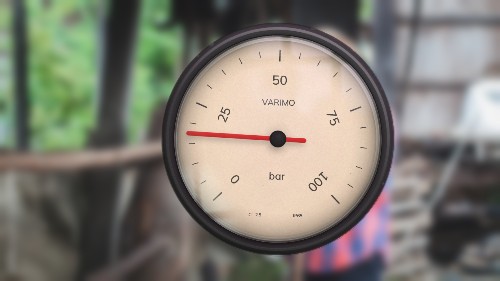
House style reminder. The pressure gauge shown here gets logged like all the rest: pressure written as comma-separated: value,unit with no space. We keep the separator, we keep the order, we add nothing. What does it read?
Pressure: 17.5,bar
